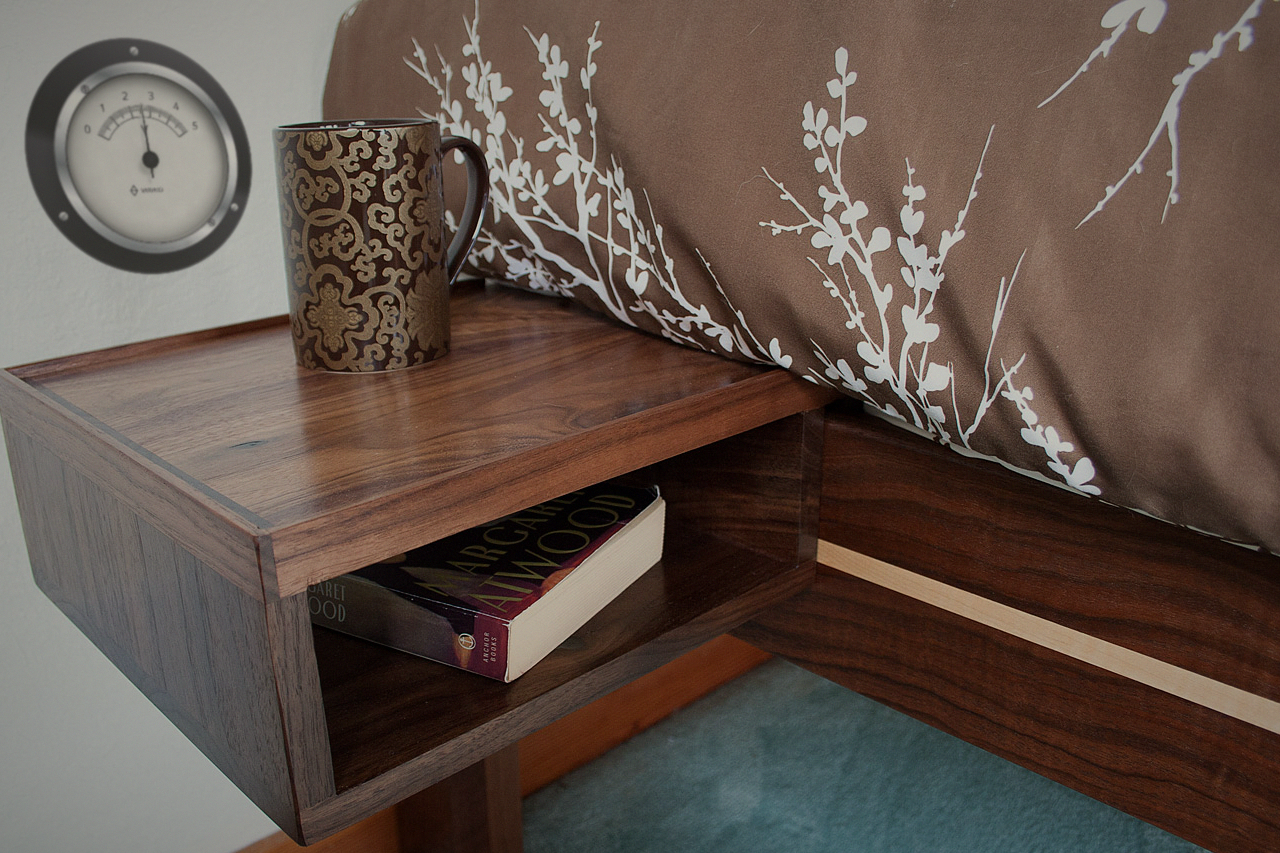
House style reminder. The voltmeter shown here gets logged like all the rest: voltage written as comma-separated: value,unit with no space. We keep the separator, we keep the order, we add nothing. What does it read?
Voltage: 2.5,V
